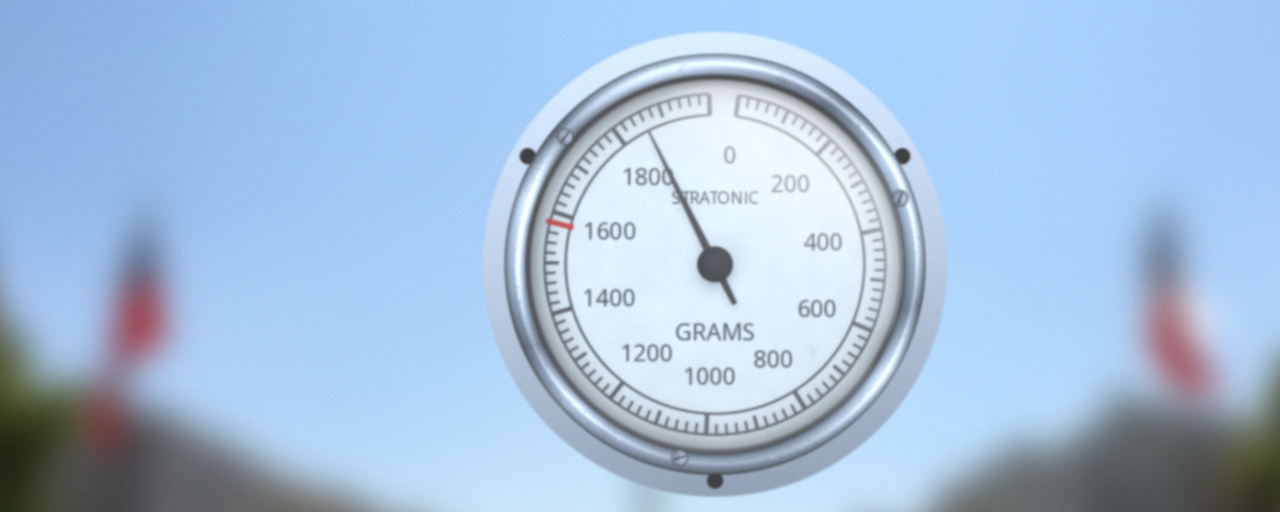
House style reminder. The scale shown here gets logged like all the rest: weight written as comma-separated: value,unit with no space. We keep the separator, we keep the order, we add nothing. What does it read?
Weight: 1860,g
